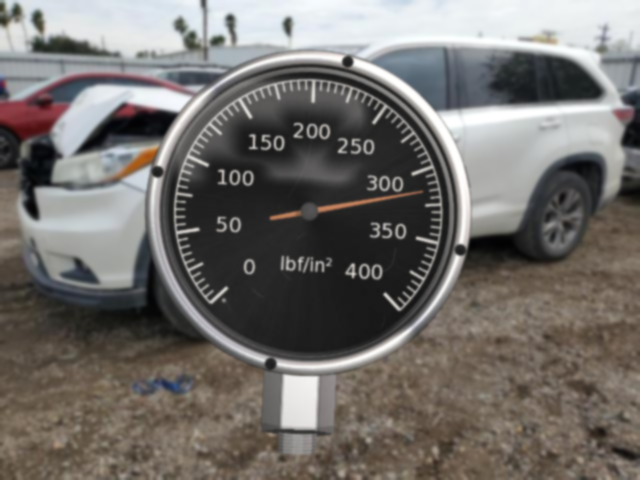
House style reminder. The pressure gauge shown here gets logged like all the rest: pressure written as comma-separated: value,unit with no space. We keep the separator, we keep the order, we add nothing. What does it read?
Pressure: 315,psi
